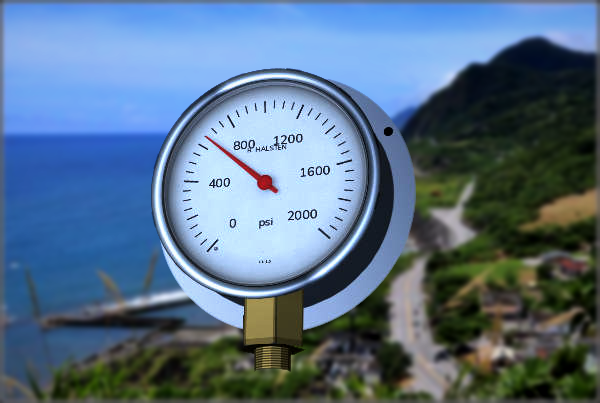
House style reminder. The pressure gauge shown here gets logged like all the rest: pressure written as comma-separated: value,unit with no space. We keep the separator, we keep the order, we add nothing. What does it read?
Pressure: 650,psi
